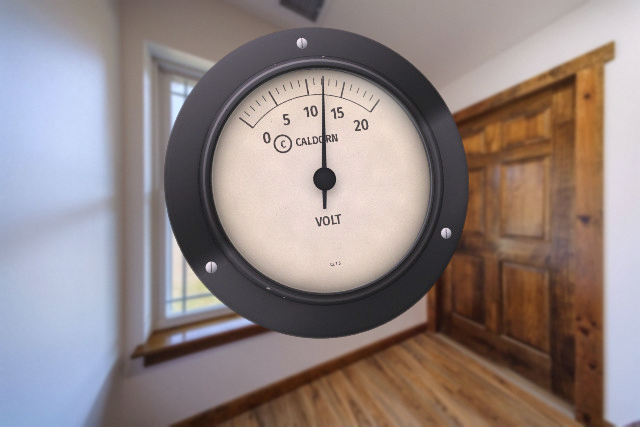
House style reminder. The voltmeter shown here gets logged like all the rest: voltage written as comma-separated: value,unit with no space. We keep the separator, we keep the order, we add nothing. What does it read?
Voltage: 12,V
